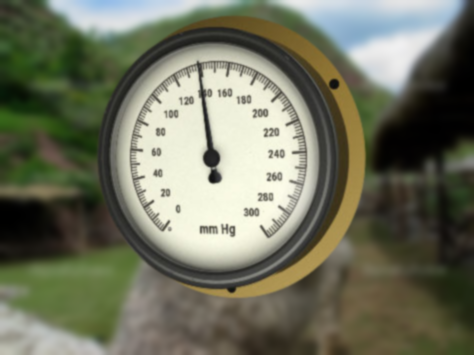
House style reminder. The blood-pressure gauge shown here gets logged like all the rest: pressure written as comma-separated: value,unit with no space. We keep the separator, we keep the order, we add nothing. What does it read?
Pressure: 140,mmHg
